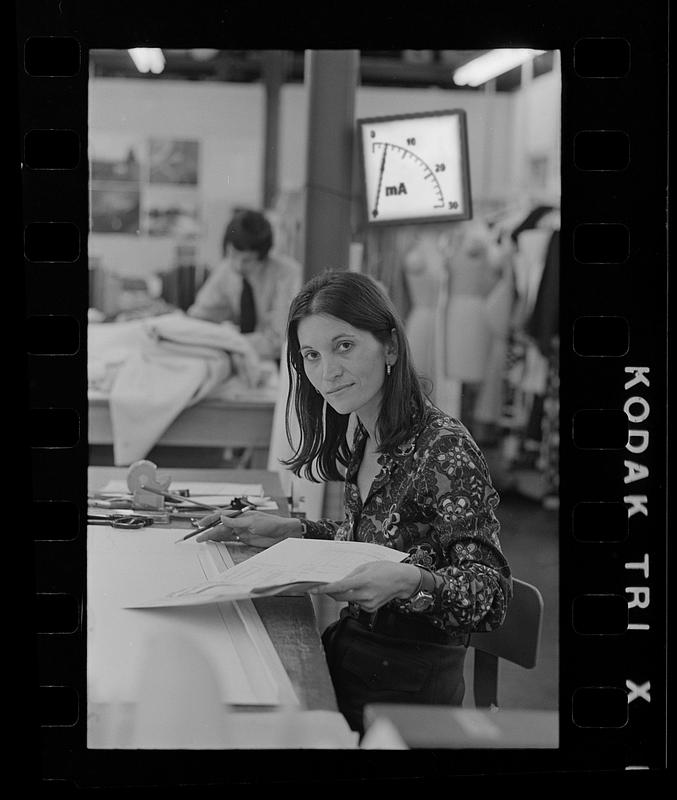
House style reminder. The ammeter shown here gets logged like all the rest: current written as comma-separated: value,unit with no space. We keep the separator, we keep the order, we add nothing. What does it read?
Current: 4,mA
